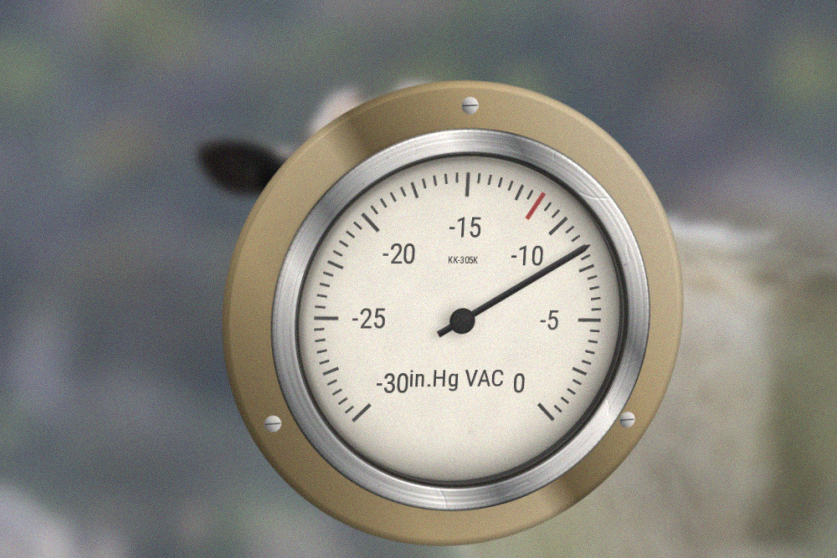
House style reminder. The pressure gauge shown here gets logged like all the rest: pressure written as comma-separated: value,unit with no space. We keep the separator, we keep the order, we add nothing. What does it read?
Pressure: -8.5,inHg
